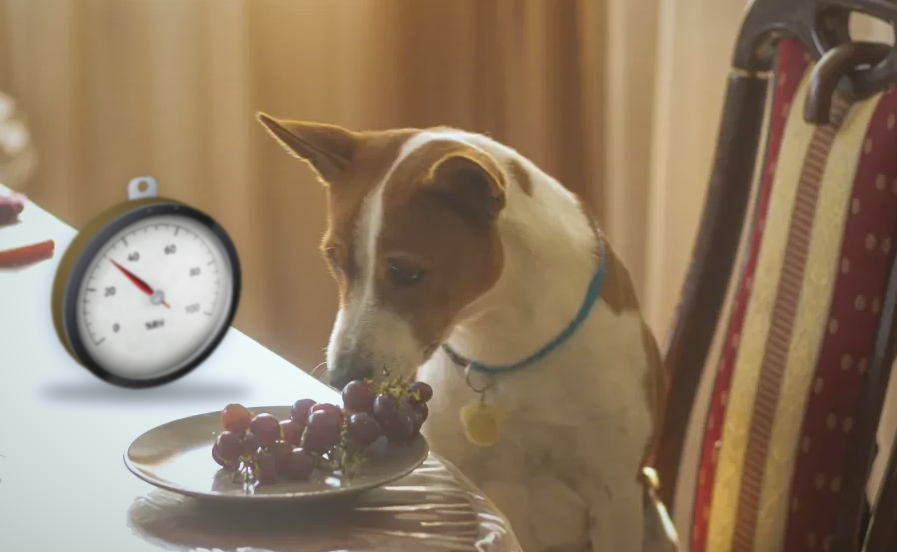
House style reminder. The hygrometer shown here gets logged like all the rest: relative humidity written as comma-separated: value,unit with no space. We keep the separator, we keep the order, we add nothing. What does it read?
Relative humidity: 32,%
